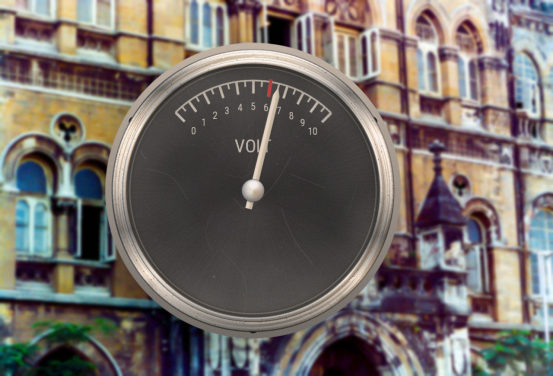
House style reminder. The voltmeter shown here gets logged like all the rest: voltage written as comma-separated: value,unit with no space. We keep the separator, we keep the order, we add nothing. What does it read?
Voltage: 6.5,V
